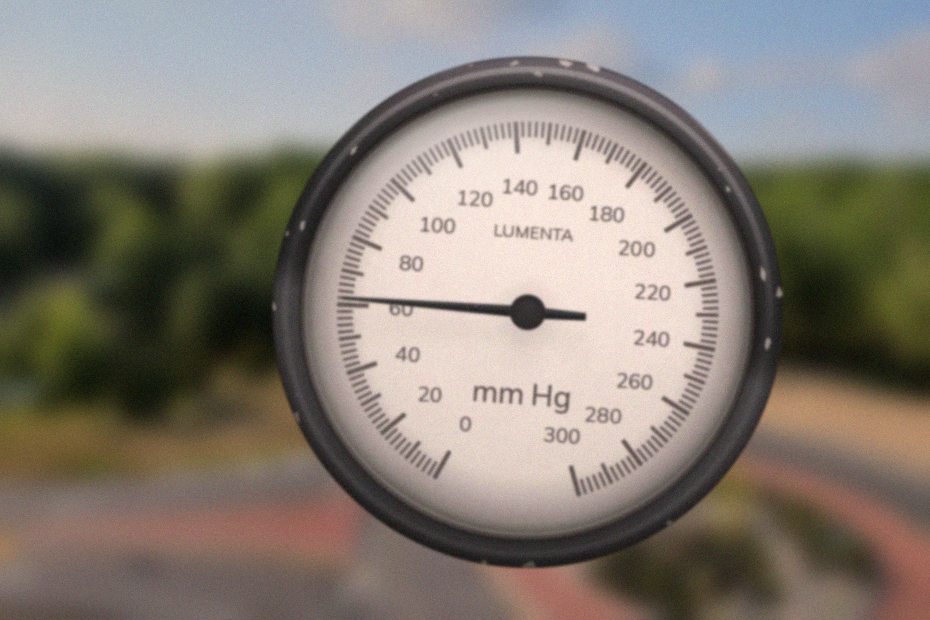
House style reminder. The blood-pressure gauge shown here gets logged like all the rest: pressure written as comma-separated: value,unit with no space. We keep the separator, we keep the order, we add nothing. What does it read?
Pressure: 62,mmHg
